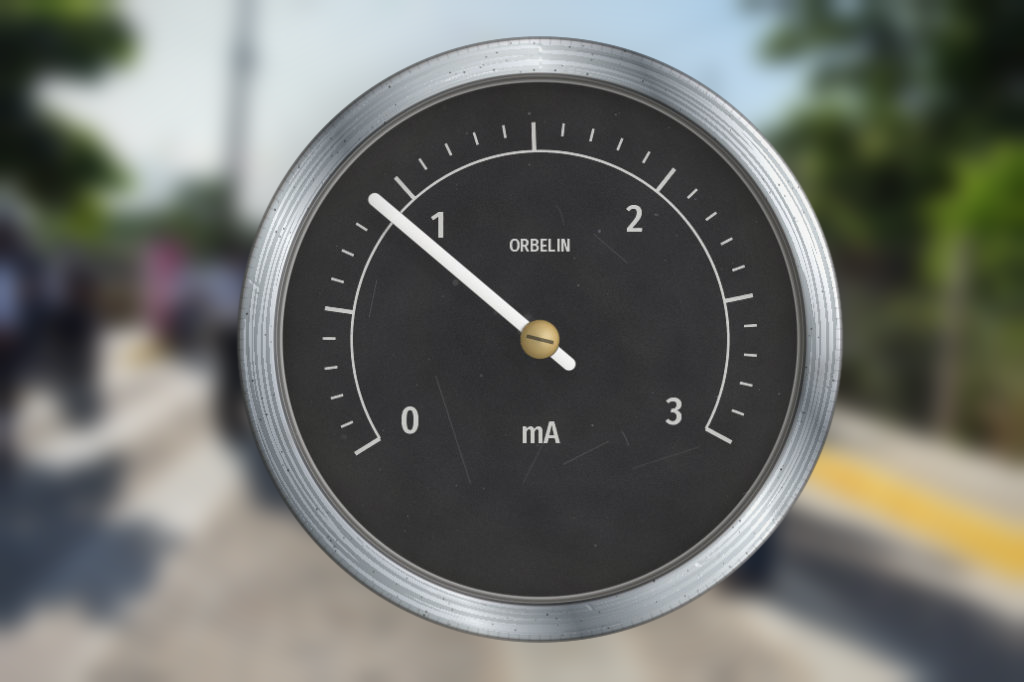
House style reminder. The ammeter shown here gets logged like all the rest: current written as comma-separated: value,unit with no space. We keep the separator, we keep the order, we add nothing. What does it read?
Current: 0.9,mA
